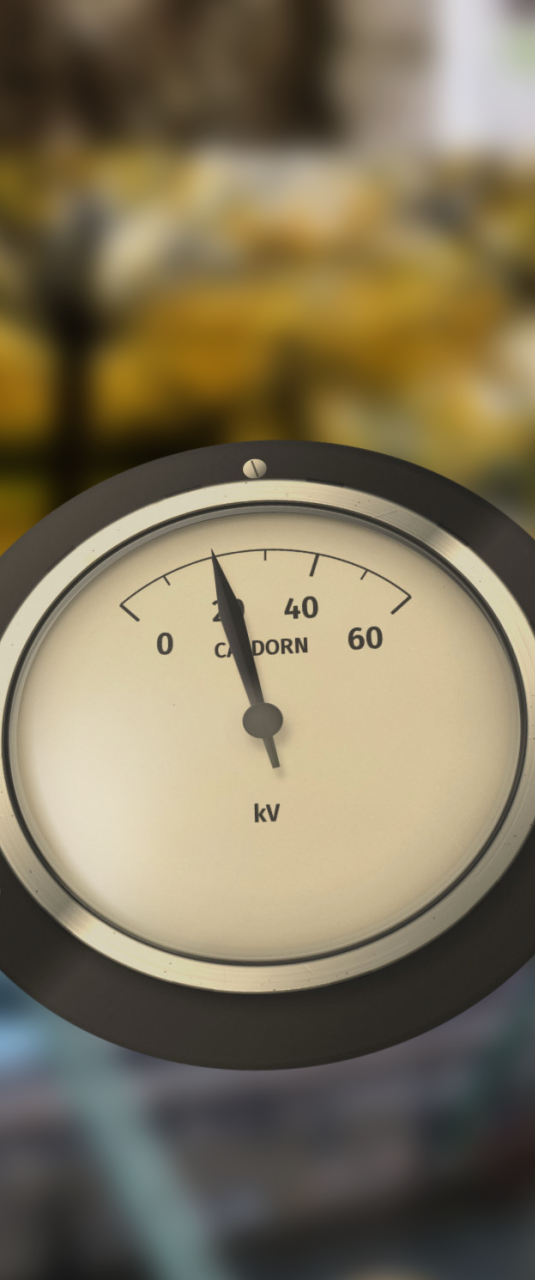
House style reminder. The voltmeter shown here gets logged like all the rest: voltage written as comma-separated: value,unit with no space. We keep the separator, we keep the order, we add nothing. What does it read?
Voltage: 20,kV
